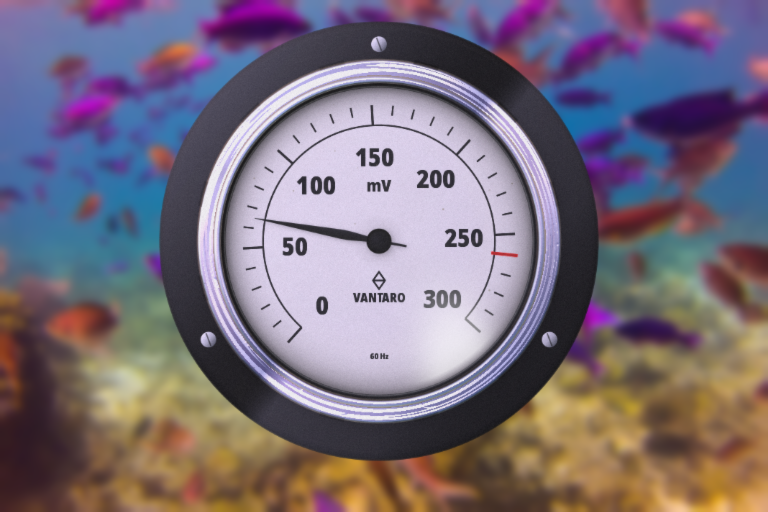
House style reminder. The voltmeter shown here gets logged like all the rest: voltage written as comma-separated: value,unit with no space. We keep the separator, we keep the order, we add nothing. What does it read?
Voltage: 65,mV
